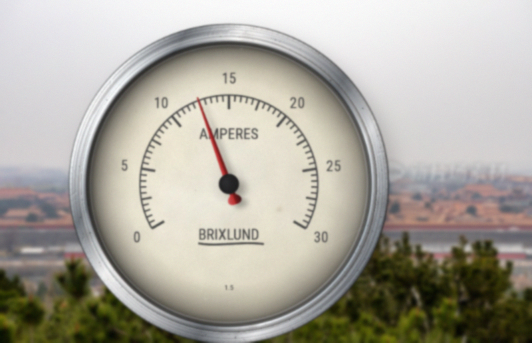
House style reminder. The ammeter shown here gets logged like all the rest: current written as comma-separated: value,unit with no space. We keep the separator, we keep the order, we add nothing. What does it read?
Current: 12.5,A
